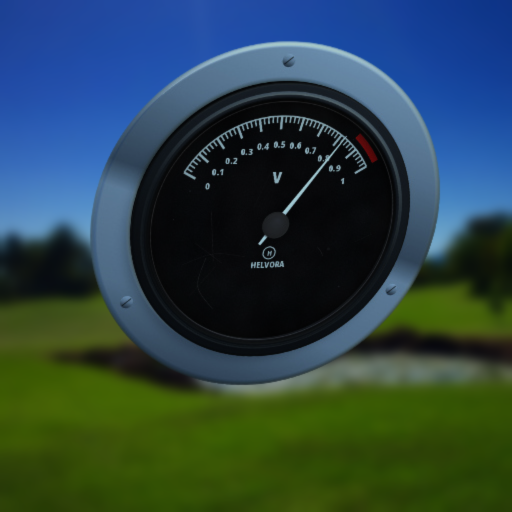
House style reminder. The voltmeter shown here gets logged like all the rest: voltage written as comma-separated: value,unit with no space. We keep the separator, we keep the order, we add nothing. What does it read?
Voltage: 0.8,V
